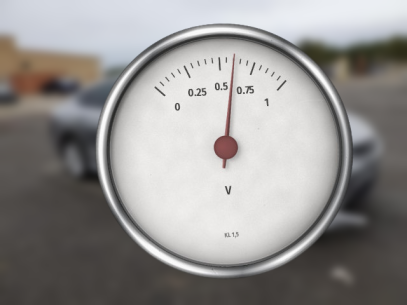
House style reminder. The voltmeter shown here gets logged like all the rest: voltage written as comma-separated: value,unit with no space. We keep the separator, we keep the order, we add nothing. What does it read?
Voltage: 0.6,V
